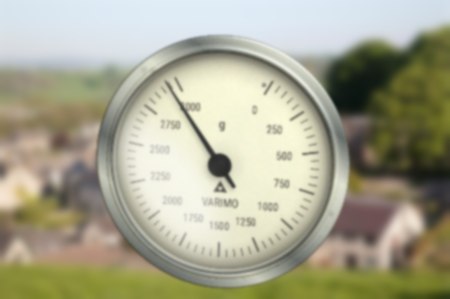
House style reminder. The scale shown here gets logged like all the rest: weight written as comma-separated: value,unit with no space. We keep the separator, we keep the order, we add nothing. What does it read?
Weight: 2950,g
